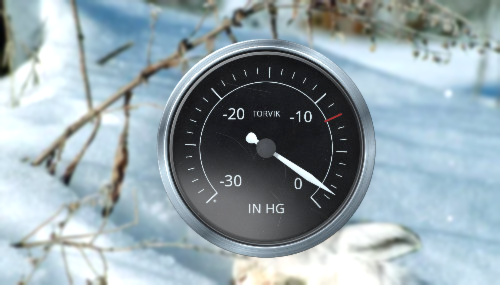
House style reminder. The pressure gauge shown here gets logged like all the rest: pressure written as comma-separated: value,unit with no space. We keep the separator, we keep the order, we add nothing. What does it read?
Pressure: -1.5,inHg
